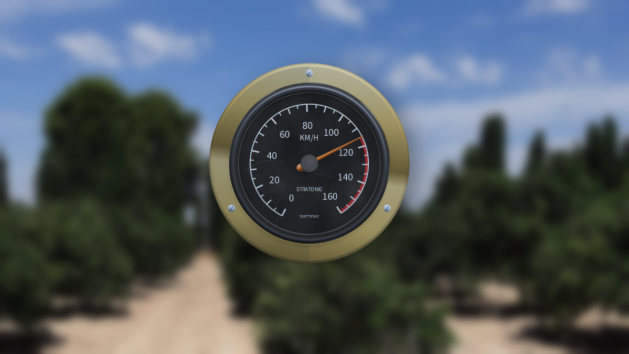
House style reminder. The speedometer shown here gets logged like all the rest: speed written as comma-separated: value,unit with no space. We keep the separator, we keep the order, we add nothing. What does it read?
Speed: 115,km/h
